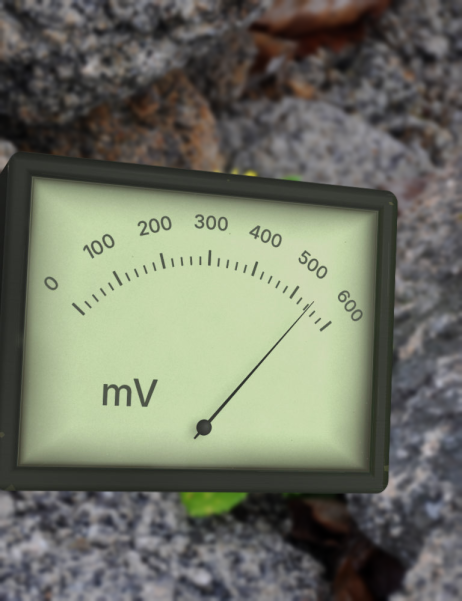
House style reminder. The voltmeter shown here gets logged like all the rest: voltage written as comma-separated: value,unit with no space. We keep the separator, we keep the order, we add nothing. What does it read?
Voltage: 540,mV
